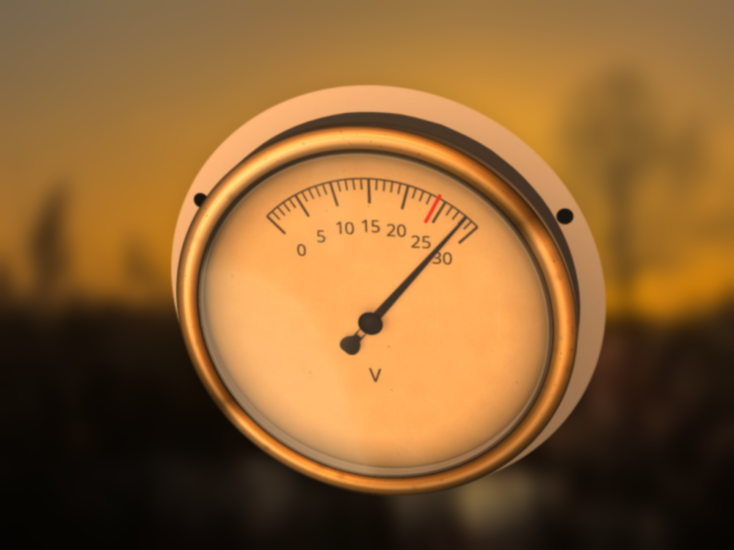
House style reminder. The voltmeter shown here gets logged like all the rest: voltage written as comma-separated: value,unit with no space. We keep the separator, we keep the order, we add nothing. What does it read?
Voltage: 28,V
